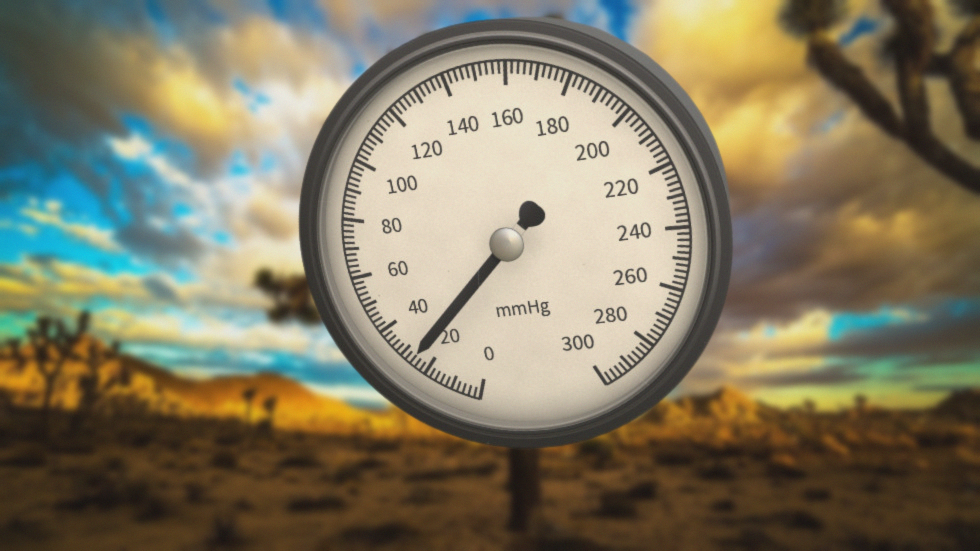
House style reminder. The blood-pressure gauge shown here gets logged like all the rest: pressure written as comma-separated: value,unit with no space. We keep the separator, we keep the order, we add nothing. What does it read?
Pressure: 26,mmHg
